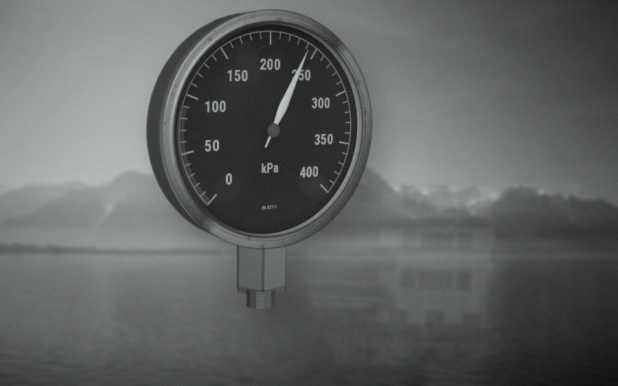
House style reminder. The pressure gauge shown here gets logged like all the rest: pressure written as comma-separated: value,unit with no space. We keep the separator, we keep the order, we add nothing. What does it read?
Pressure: 240,kPa
